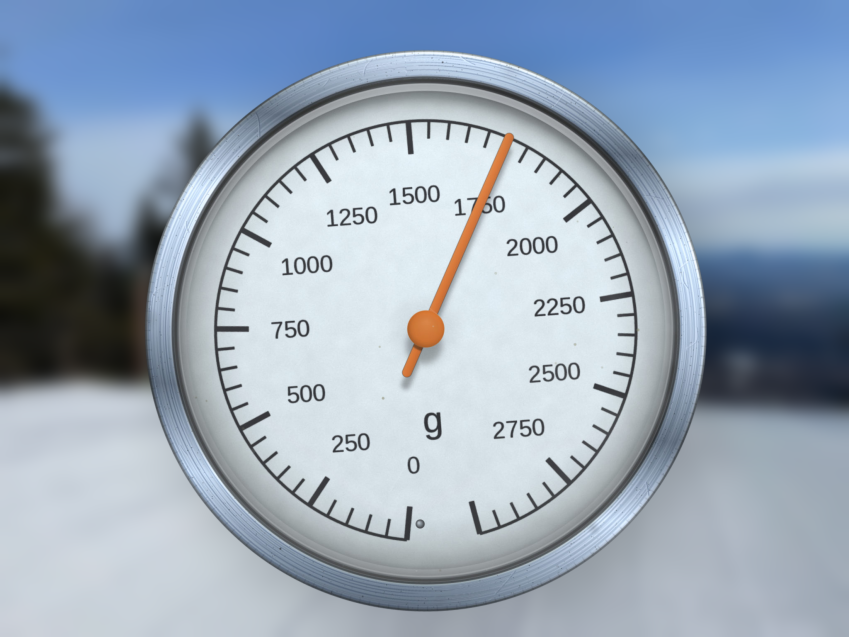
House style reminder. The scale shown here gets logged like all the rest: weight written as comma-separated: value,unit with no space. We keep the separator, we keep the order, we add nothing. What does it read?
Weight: 1750,g
